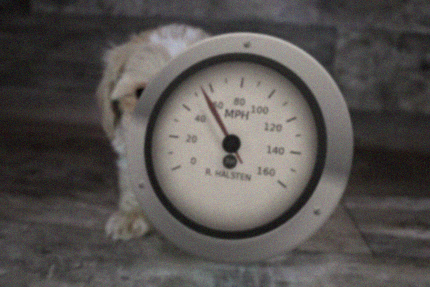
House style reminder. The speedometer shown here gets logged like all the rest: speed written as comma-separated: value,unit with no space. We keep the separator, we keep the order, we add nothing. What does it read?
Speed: 55,mph
